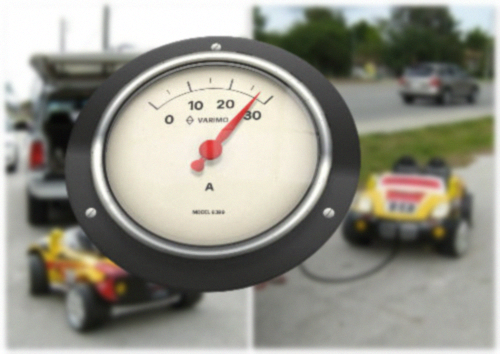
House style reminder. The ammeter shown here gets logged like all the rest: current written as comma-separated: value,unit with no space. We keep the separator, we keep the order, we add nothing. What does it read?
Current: 27.5,A
